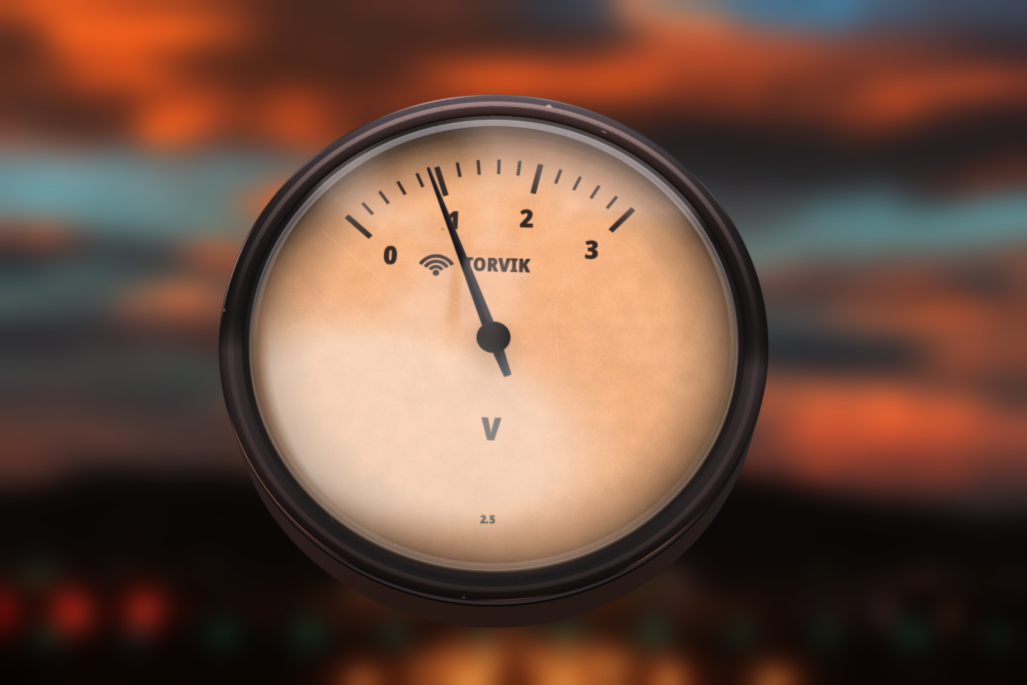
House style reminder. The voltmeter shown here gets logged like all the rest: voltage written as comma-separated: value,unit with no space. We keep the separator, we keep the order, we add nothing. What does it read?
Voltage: 0.9,V
